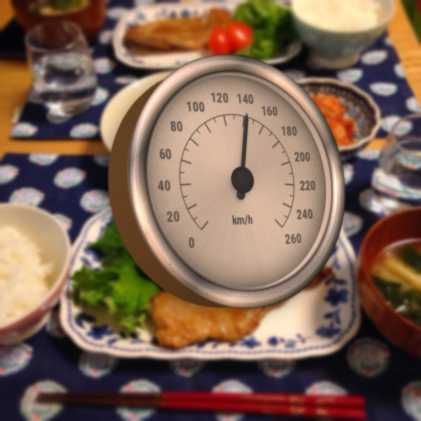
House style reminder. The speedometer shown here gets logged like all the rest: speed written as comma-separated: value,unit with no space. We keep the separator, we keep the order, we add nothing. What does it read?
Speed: 140,km/h
